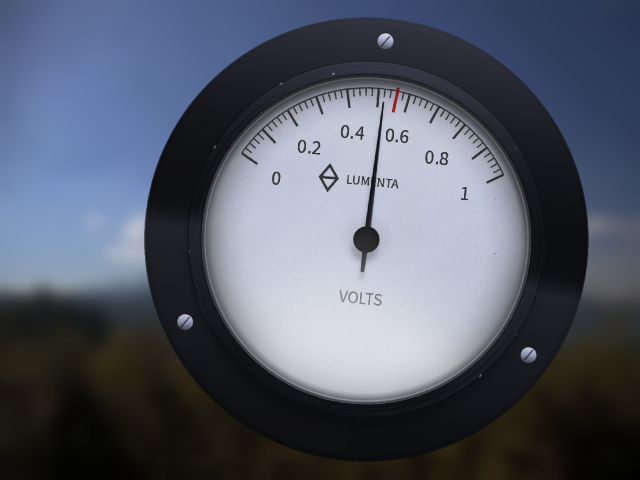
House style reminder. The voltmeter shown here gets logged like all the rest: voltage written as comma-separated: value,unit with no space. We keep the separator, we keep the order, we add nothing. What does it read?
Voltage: 0.52,V
